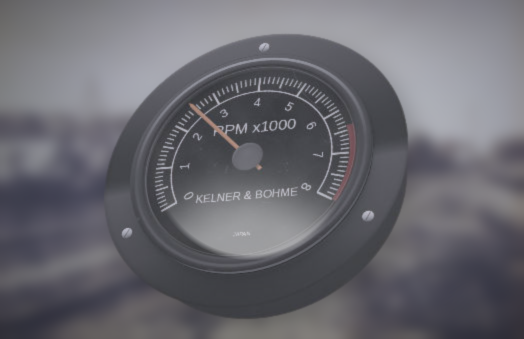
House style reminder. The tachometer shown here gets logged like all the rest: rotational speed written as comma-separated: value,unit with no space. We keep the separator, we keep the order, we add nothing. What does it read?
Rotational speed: 2500,rpm
